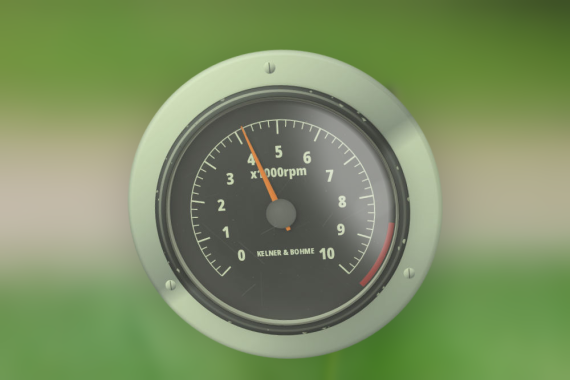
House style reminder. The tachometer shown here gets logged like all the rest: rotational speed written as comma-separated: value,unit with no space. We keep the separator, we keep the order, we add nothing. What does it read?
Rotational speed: 4200,rpm
